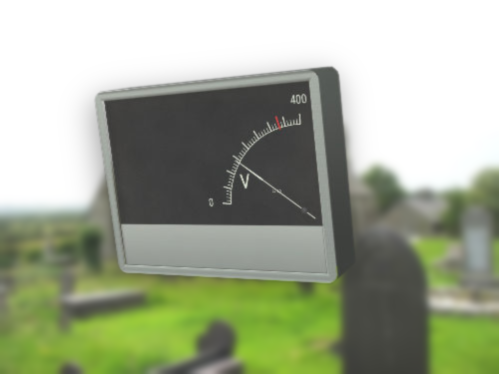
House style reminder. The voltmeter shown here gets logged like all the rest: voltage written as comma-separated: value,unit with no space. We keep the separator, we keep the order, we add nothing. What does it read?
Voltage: 150,V
